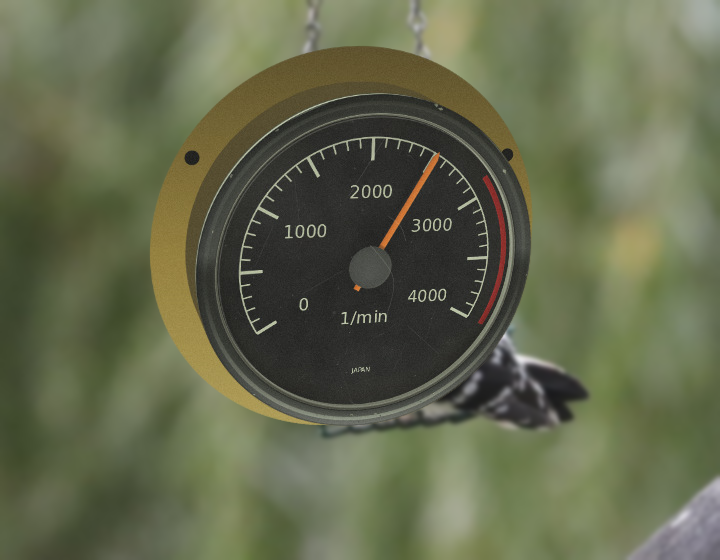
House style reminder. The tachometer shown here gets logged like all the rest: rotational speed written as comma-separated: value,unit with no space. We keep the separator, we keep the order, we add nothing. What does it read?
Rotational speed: 2500,rpm
